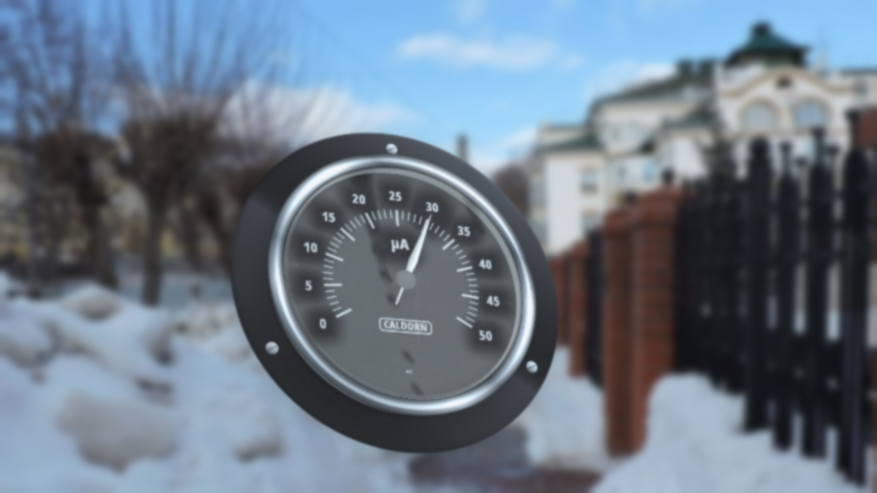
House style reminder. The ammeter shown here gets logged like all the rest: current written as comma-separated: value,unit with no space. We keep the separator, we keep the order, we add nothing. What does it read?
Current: 30,µA
